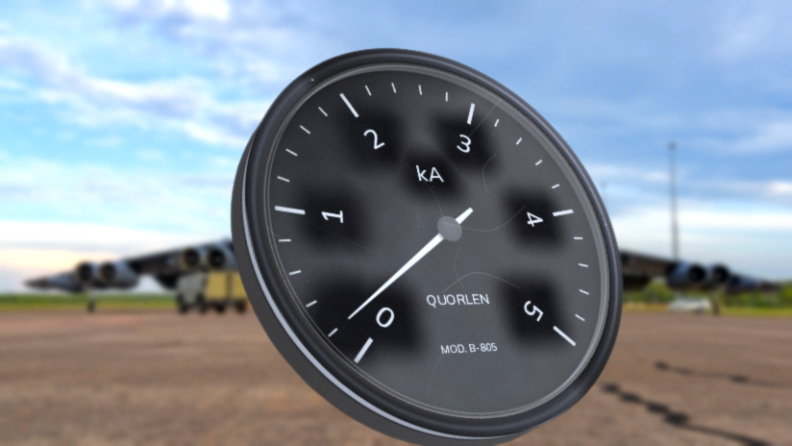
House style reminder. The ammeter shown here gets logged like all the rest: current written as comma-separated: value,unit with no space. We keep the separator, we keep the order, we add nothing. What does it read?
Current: 0.2,kA
